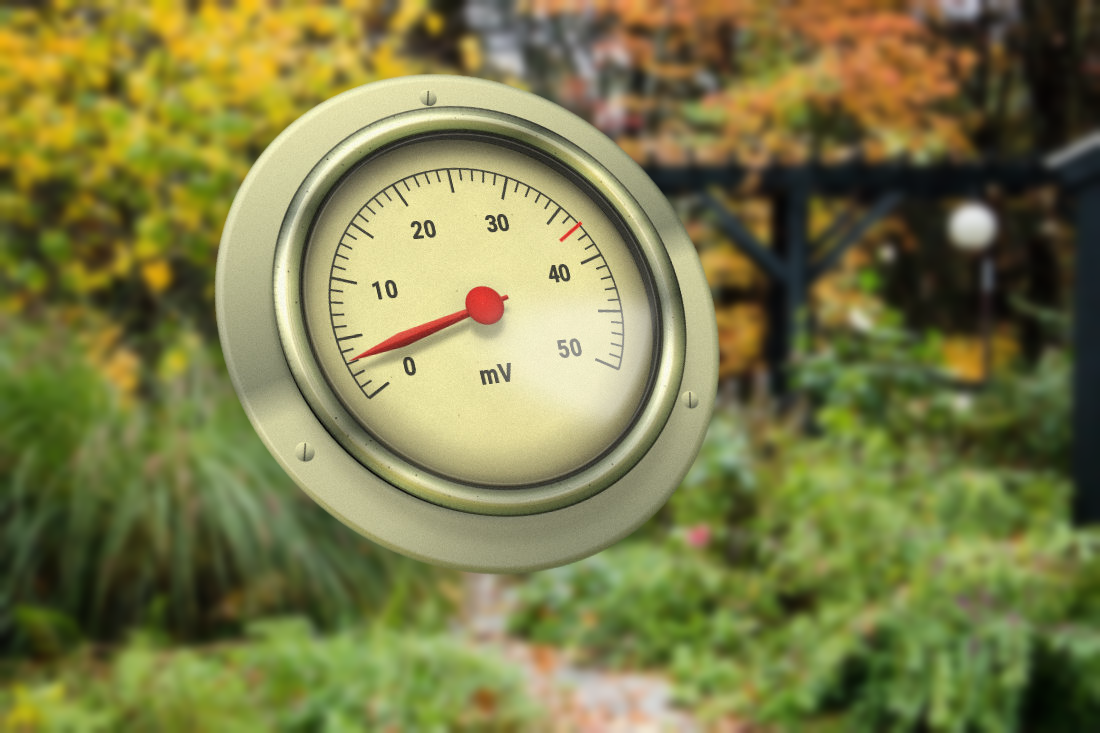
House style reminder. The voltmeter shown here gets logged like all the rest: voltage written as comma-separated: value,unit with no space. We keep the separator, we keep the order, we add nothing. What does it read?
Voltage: 3,mV
